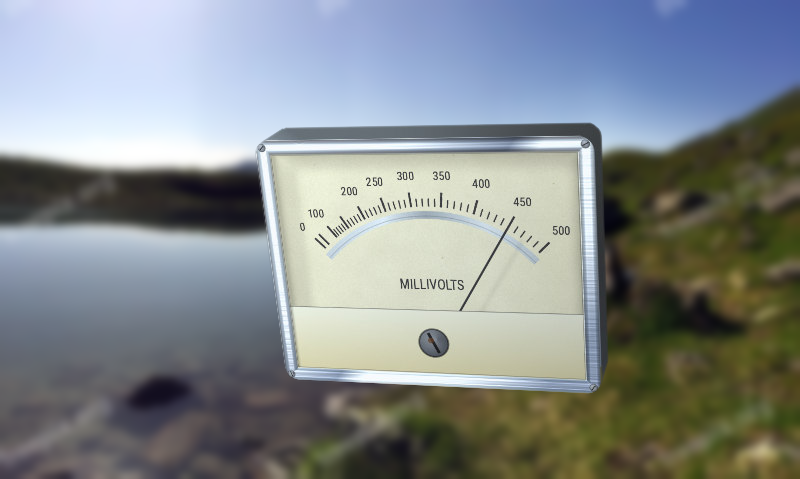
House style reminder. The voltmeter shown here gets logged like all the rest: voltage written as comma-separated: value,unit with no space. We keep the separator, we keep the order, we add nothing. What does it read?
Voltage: 450,mV
